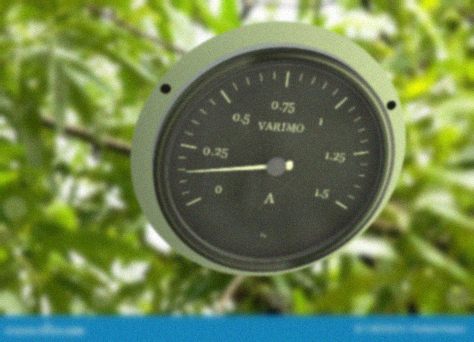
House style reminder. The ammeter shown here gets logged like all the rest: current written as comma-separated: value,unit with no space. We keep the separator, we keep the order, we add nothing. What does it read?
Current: 0.15,A
